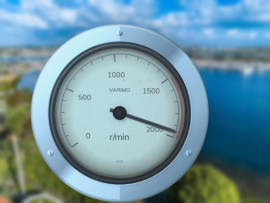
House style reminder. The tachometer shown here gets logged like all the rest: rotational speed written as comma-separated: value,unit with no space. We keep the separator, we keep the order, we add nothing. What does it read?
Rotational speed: 1950,rpm
